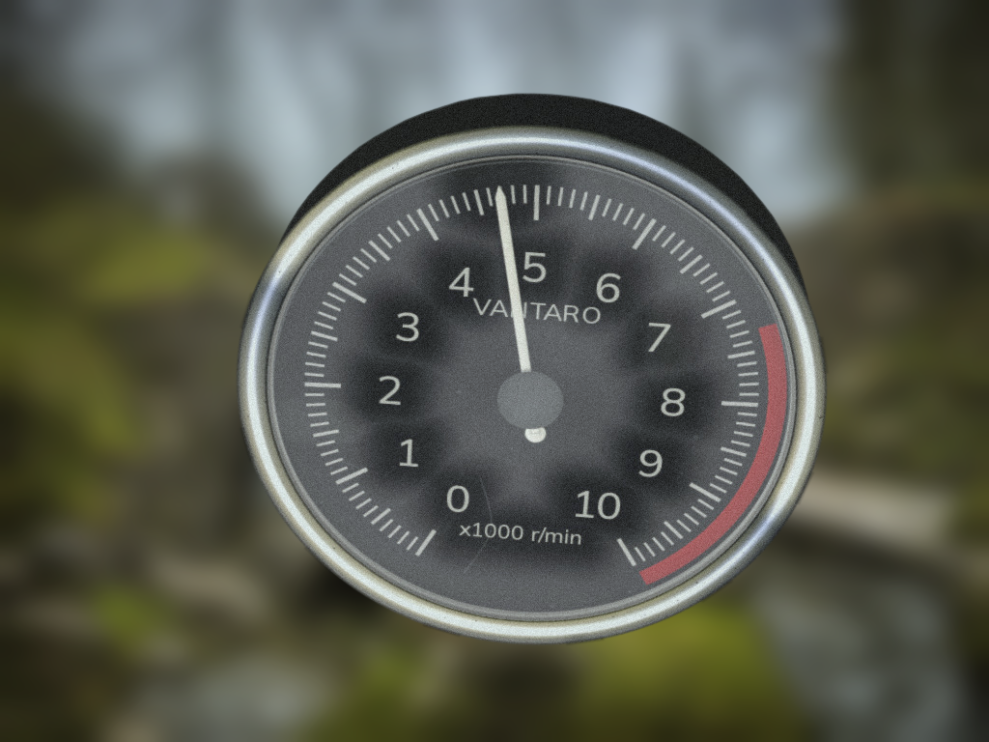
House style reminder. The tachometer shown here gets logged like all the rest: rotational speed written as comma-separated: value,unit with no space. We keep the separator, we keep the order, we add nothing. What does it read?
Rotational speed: 4700,rpm
